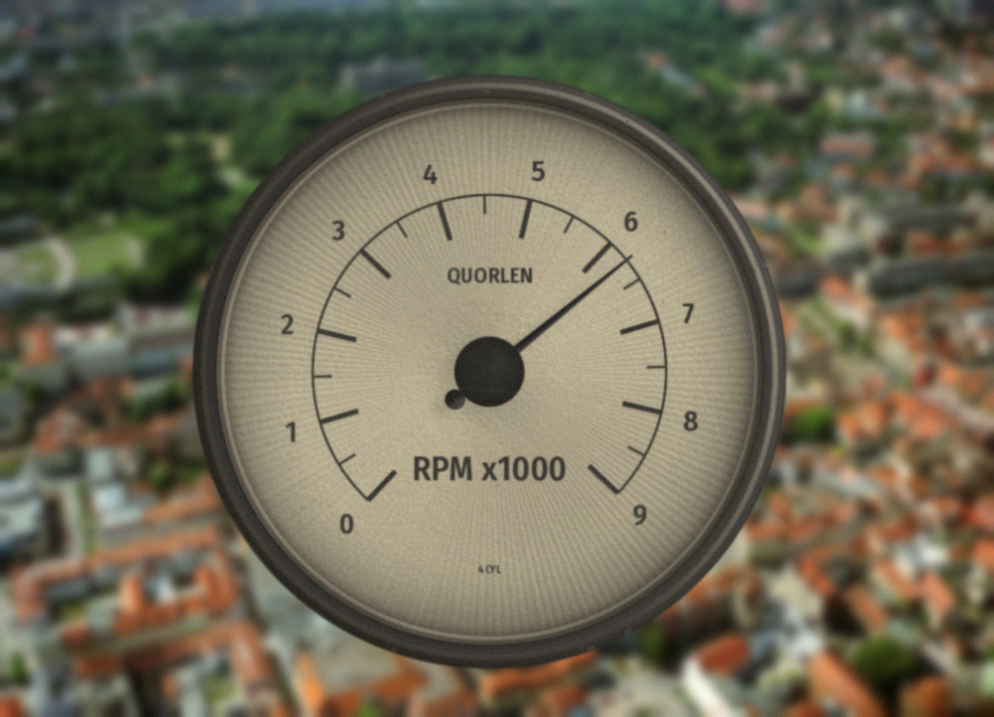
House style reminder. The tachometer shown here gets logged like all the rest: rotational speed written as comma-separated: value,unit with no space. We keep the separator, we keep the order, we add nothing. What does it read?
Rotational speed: 6250,rpm
